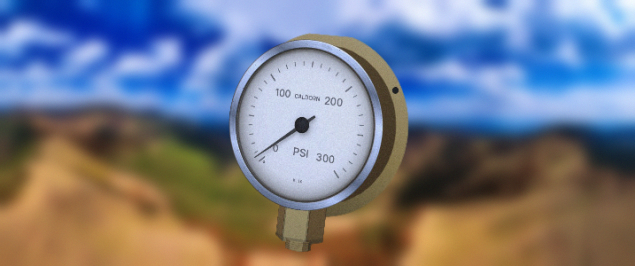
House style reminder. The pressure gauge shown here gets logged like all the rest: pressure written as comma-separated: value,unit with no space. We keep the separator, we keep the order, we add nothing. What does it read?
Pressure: 5,psi
